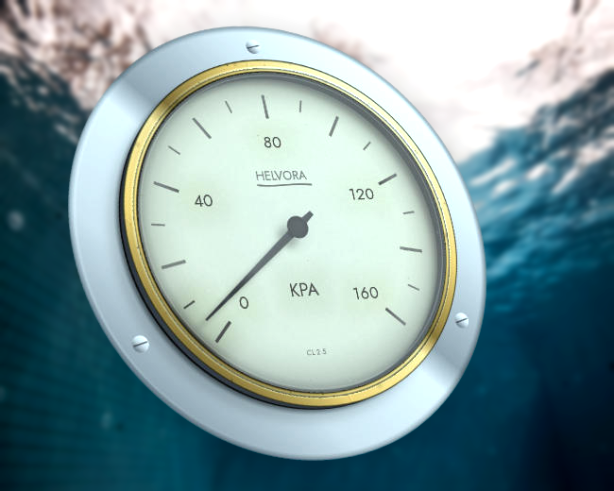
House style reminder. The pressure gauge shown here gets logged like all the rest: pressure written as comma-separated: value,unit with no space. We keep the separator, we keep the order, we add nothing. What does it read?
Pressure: 5,kPa
